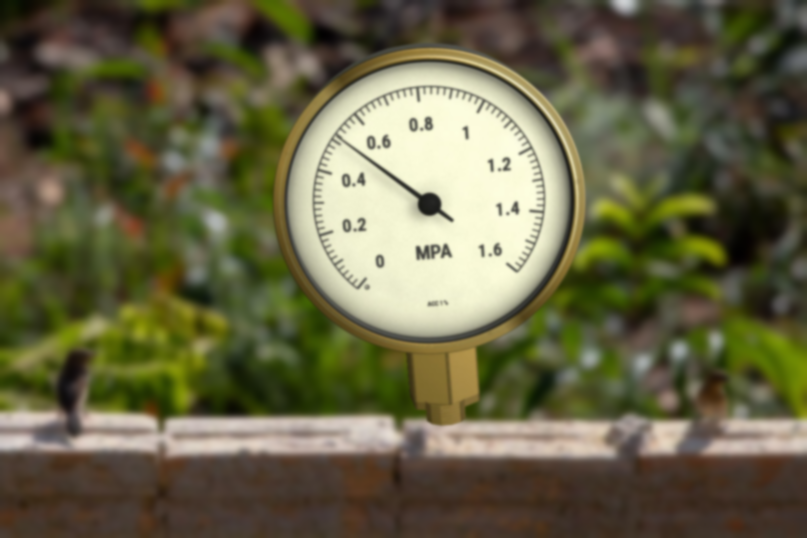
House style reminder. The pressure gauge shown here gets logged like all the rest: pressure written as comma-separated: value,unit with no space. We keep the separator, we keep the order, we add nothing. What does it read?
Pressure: 0.52,MPa
